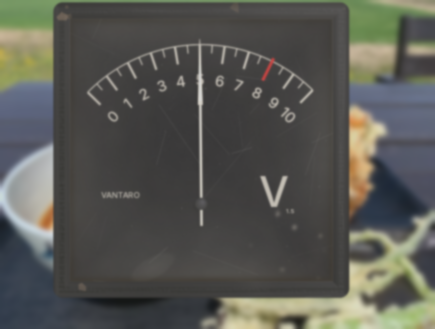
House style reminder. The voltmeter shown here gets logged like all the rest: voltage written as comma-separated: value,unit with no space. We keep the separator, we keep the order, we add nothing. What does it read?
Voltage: 5,V
